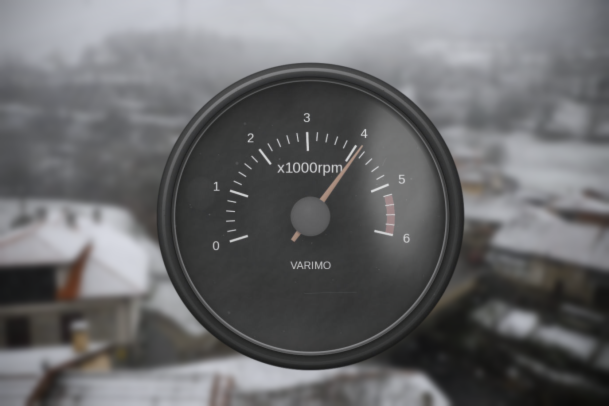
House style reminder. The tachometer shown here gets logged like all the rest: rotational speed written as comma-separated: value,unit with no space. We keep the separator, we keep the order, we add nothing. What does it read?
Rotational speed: 4100,rpm
